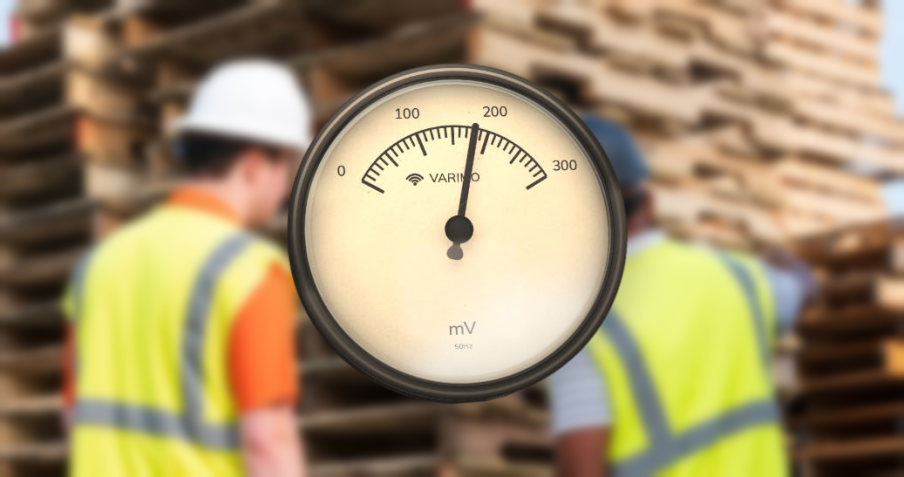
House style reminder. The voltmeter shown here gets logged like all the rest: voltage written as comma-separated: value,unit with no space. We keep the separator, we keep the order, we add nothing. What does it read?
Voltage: 180,mV
